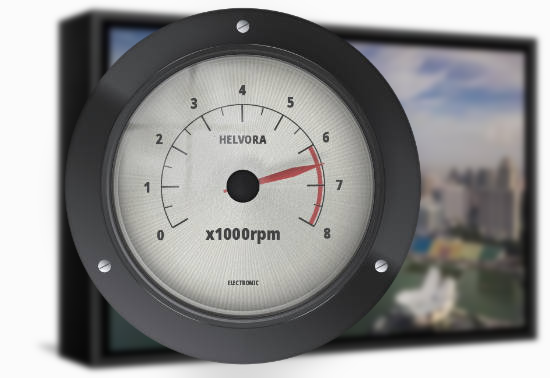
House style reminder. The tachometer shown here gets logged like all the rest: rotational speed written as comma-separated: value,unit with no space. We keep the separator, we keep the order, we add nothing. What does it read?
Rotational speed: 6500,rpm
